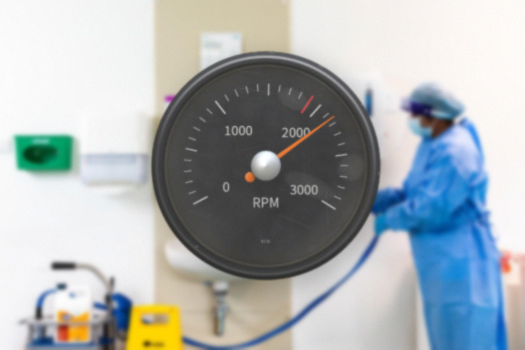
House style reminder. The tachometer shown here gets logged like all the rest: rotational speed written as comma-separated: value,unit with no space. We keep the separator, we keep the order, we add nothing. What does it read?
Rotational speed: 2150,rpm
